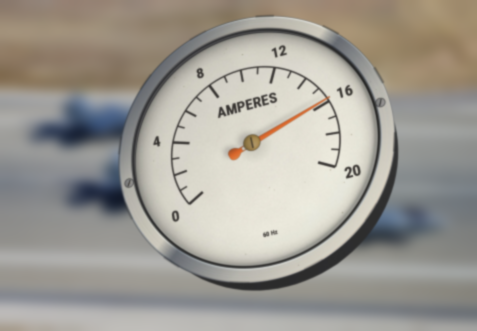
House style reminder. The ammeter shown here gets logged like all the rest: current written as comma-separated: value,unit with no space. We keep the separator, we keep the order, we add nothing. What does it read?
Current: 16,A
